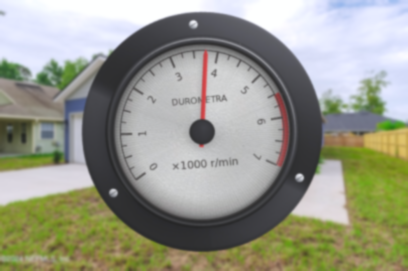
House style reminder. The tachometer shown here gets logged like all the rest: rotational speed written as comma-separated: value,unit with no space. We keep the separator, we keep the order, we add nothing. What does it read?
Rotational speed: 3750,rpm
